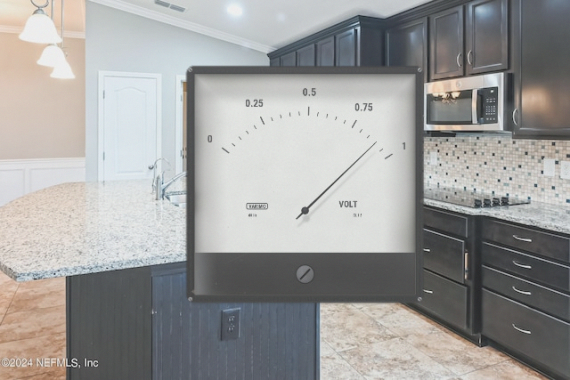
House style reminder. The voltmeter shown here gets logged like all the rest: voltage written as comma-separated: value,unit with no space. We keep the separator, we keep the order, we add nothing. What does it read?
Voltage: 0.9,V
